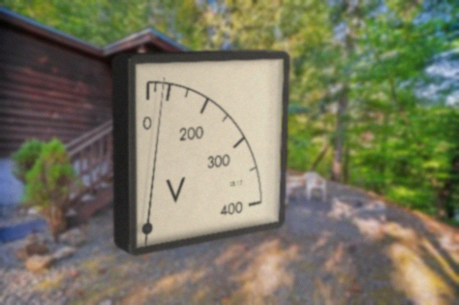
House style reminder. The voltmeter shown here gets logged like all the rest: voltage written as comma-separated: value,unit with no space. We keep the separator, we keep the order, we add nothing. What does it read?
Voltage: 75,V
